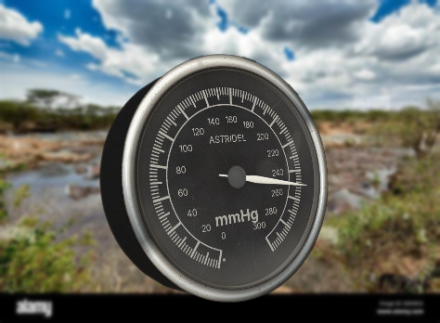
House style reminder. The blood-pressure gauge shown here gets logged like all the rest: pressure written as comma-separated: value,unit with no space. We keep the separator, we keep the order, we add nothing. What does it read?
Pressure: 250,mmHg
